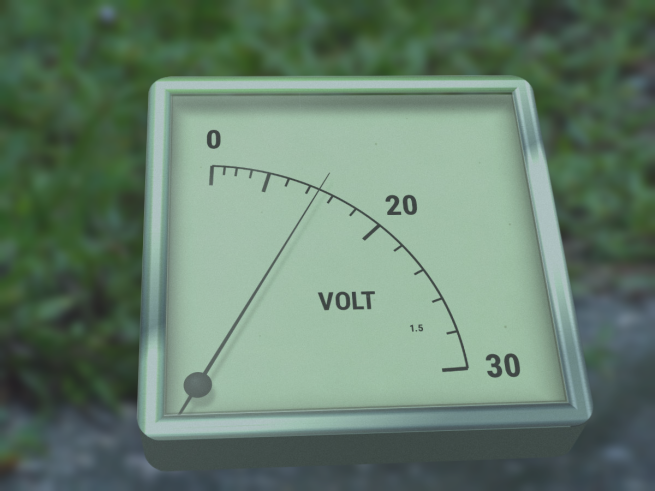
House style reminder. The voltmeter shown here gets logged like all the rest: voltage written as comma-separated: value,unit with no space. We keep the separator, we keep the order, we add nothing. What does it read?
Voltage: 15,V
